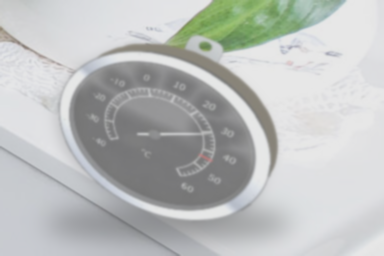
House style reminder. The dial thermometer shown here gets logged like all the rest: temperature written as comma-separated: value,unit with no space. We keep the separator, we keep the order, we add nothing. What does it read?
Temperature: 30,°C
